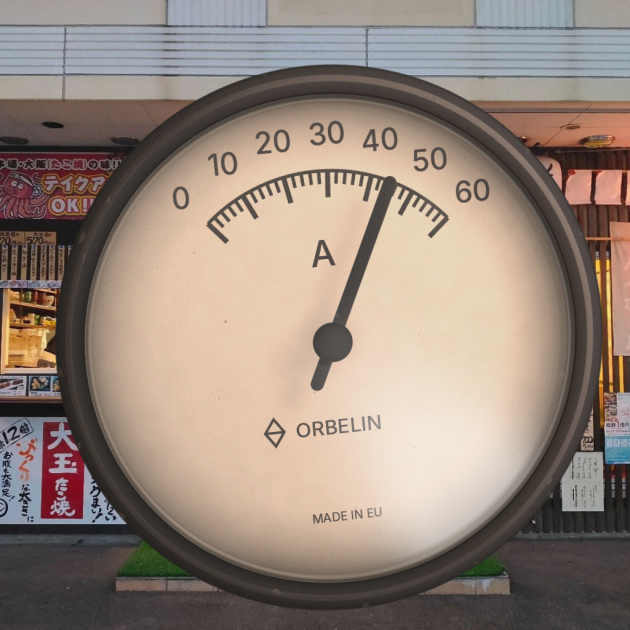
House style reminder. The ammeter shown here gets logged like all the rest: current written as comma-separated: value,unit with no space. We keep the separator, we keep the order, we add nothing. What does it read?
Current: 44,A
